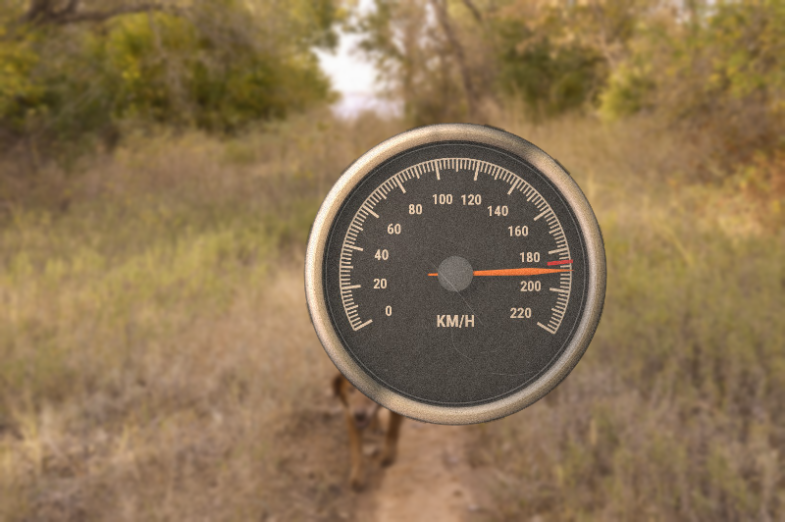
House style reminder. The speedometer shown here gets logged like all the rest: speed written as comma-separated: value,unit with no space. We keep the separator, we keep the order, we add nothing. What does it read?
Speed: 190,km/h
